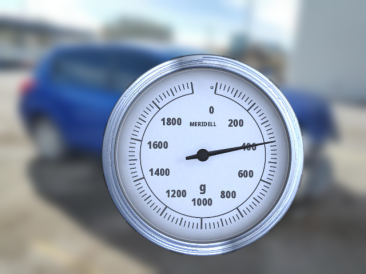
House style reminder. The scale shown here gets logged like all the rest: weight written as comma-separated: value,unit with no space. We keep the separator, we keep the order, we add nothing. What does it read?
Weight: 400,g
